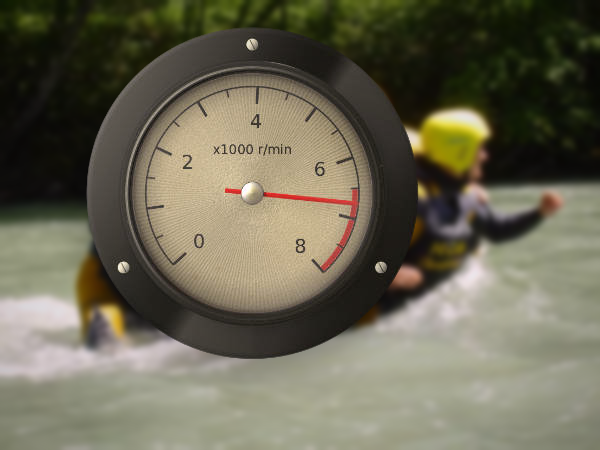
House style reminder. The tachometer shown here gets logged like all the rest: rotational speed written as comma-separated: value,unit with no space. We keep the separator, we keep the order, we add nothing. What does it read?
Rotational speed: 6750,rpm
